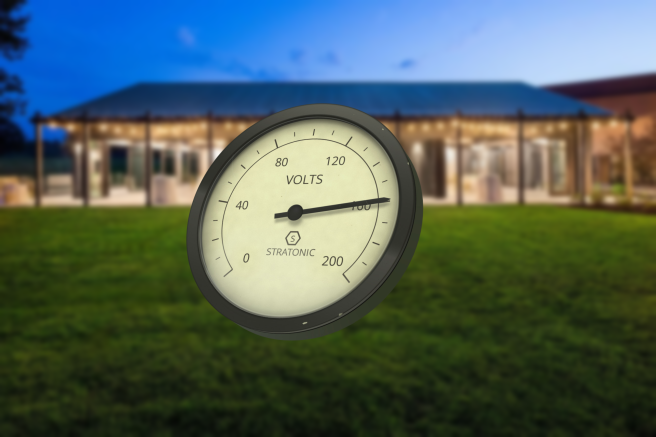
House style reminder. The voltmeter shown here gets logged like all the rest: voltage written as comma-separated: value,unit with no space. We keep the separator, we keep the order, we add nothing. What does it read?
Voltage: 160,V
